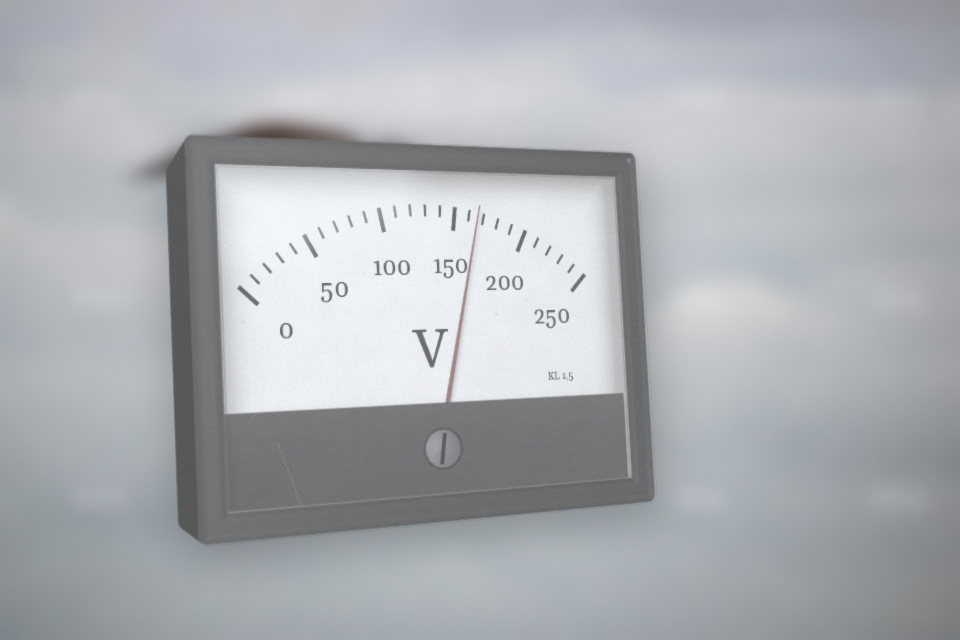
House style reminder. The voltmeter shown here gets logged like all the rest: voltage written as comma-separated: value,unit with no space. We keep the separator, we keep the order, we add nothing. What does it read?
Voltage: 165,V
